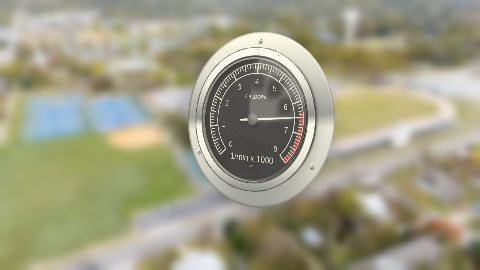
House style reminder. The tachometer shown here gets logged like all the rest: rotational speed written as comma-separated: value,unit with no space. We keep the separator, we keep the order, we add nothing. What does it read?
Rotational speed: 6500,rpm
